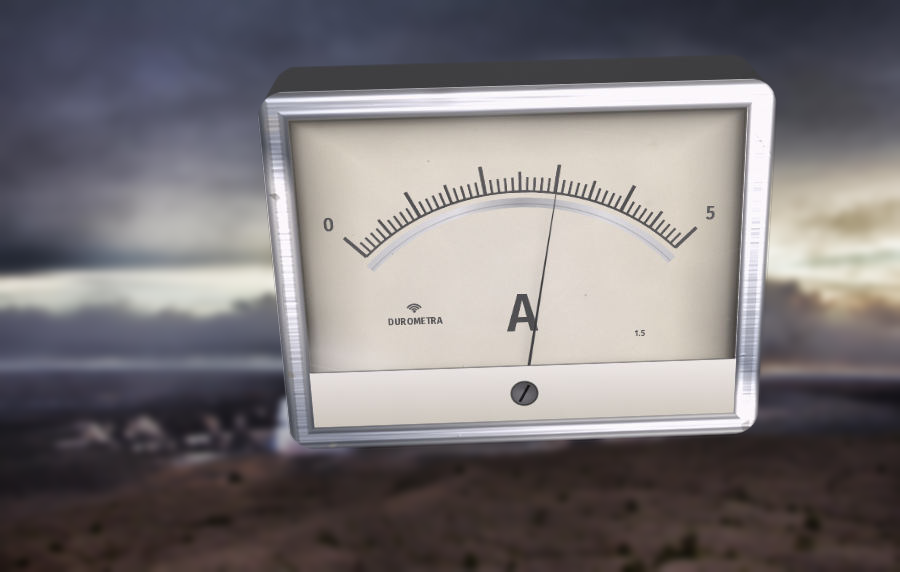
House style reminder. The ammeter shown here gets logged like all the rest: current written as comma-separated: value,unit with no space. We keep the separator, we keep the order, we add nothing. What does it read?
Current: 3,A
